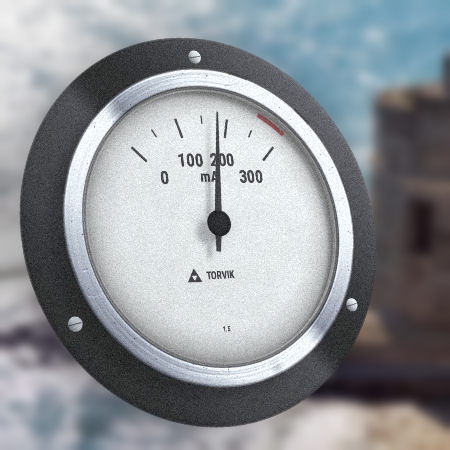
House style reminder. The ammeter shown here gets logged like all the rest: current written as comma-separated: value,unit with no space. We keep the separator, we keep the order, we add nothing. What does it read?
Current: 175,mA
